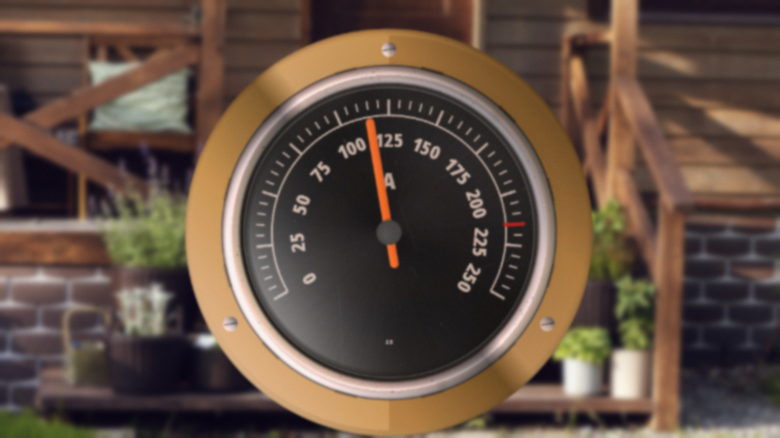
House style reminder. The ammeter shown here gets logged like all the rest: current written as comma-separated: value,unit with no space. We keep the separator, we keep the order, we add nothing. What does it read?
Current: 115,A
